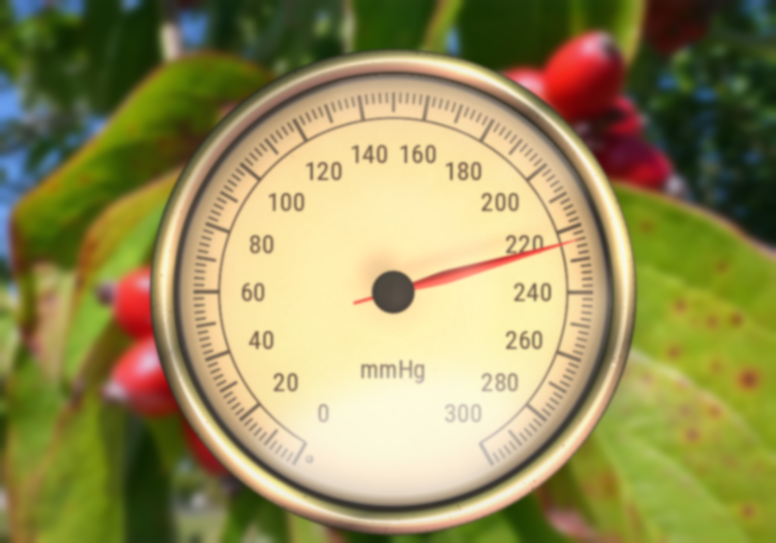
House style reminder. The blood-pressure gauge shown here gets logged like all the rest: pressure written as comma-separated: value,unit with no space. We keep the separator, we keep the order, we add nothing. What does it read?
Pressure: 224,mmHg
